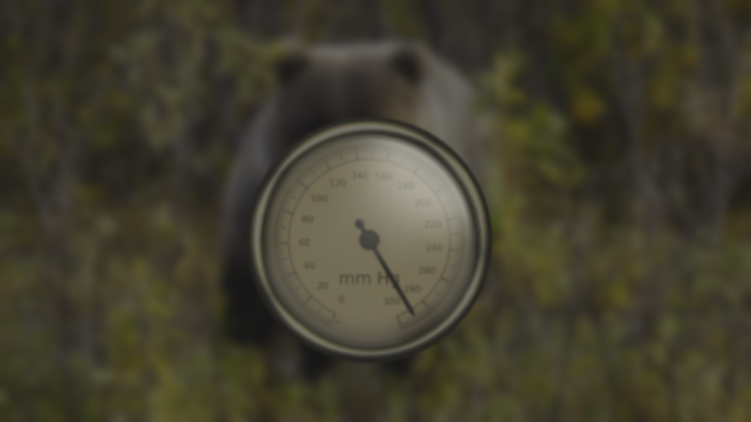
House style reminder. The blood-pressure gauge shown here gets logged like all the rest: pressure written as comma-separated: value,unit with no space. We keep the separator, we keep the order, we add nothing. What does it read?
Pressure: 290,mmHg
